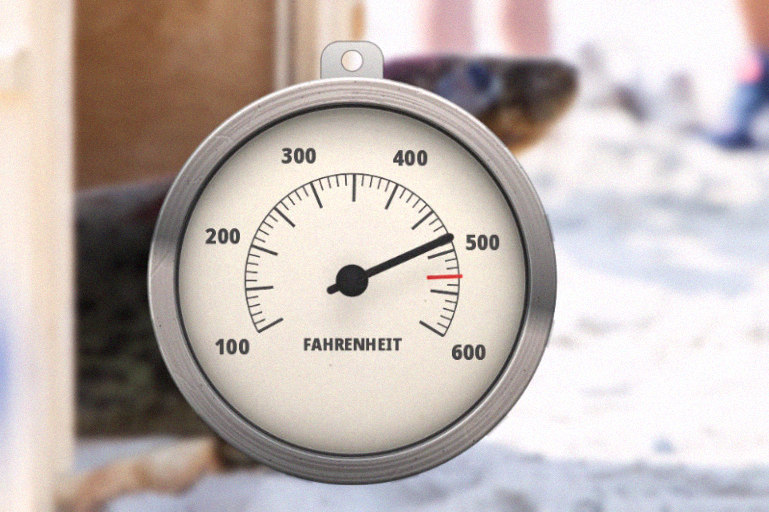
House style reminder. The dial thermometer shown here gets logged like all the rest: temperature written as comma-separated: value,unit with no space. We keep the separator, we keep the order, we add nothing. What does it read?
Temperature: 485,°F
